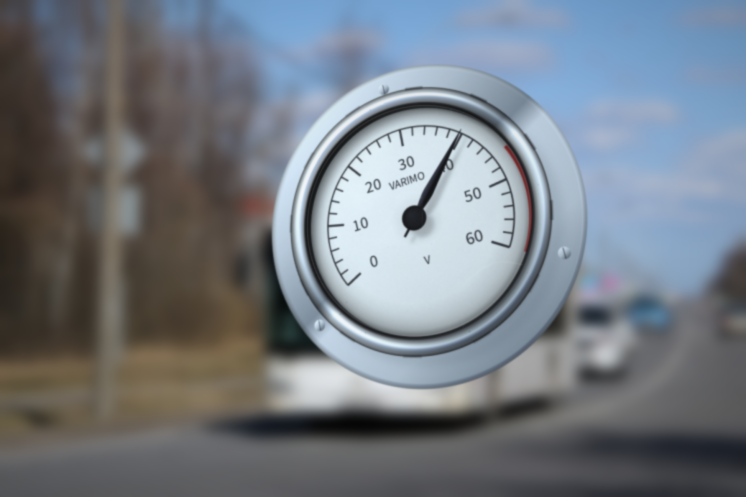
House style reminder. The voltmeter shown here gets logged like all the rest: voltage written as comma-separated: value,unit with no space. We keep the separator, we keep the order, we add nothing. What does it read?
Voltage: 40,V
